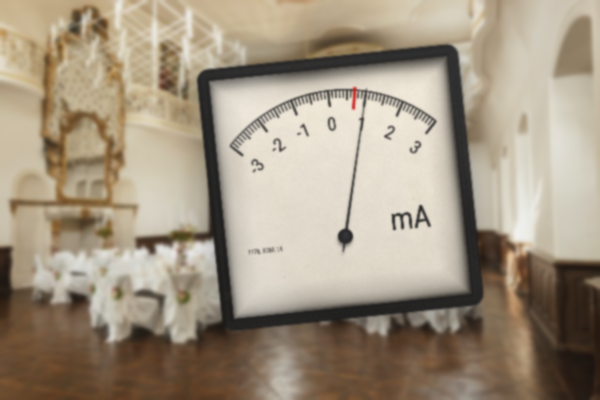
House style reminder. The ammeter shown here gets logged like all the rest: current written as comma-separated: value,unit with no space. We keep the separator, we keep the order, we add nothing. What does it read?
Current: 1,mA
